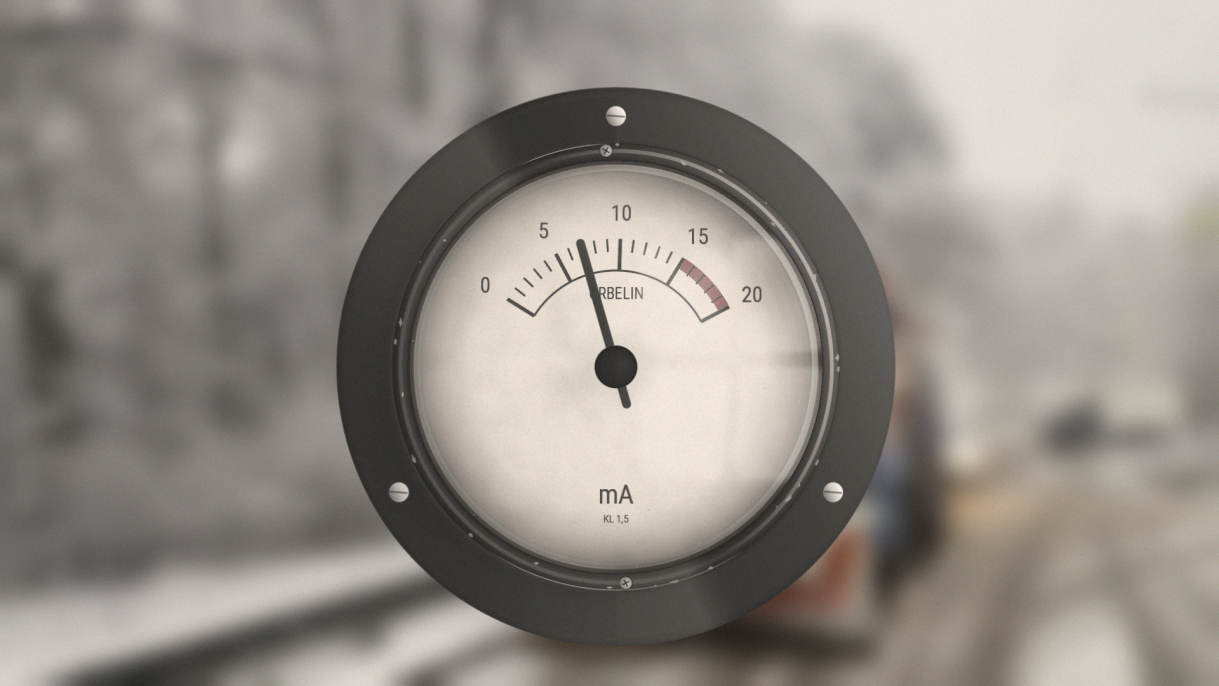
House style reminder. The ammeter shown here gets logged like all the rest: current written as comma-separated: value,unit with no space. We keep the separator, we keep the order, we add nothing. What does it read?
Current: 7,mA
